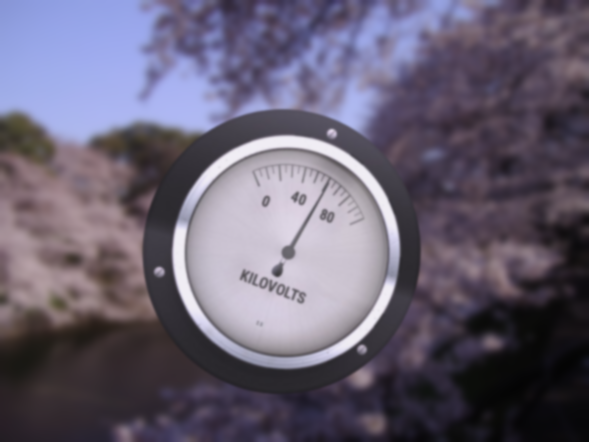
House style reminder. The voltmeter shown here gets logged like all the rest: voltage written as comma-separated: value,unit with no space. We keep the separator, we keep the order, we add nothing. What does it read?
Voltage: 60,kV
